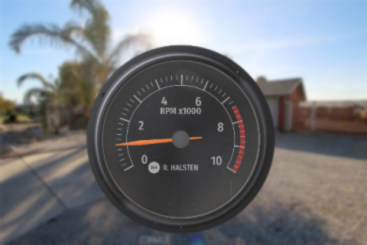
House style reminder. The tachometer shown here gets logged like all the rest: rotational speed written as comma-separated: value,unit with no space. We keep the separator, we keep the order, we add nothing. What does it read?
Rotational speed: 1000,rpm
